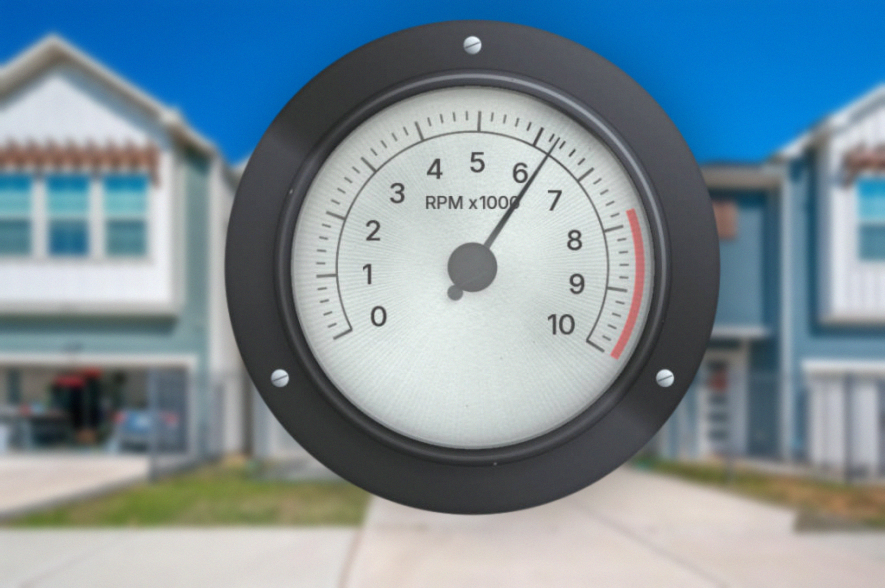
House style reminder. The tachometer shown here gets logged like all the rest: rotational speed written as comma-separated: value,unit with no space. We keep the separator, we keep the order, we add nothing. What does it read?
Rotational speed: 6300,rpm
